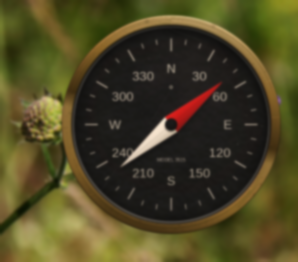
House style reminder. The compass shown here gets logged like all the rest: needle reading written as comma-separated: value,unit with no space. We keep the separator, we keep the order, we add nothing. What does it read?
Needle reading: 50,°
